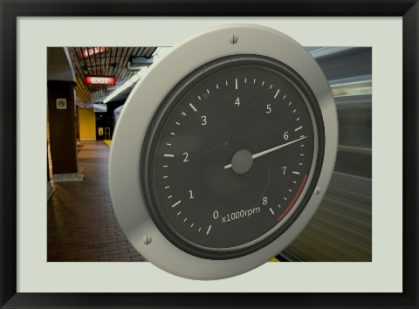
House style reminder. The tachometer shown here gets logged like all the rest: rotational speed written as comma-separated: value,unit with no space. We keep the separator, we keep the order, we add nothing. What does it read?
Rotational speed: 6200,rpm
